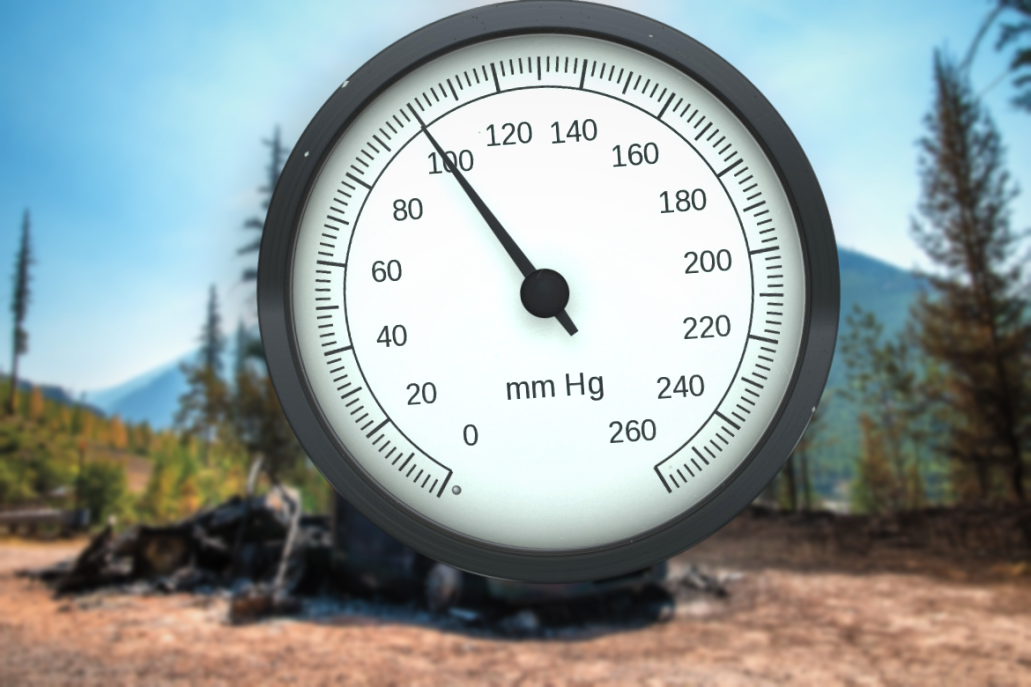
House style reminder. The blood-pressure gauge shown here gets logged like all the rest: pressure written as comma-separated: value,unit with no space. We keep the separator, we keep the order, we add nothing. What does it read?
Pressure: 100,mmHg
